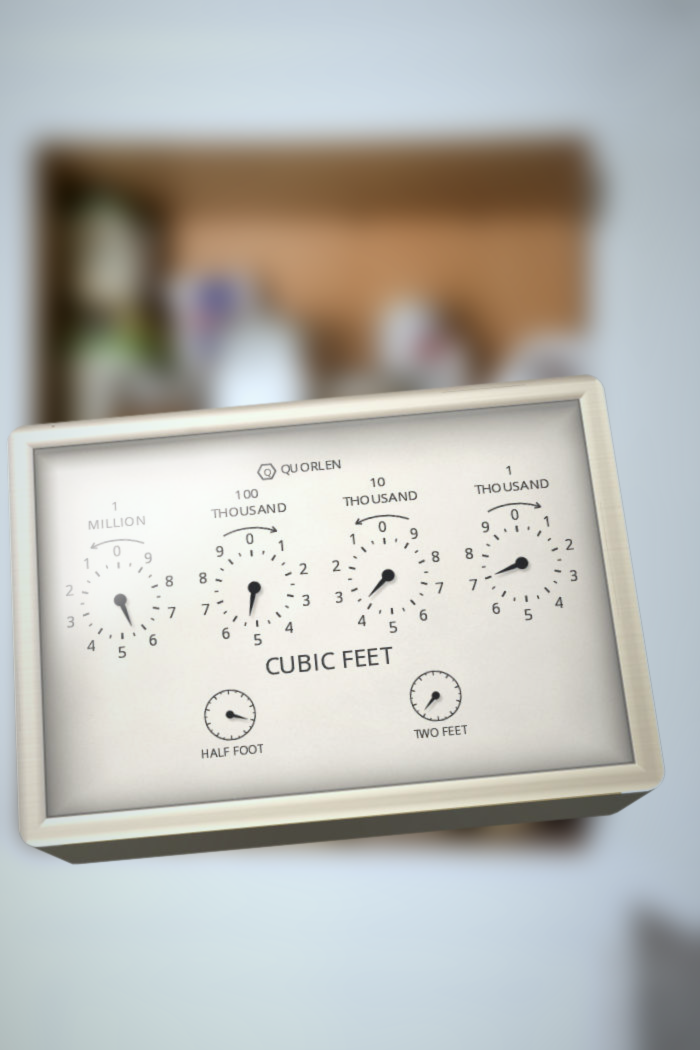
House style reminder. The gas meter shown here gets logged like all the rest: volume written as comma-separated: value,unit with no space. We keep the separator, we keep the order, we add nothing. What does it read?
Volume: 553700,ft³
